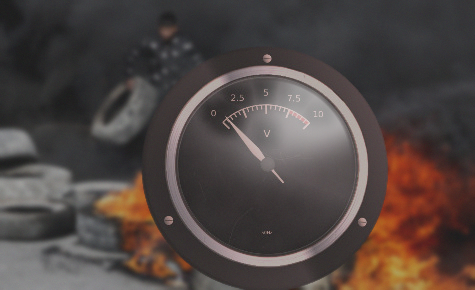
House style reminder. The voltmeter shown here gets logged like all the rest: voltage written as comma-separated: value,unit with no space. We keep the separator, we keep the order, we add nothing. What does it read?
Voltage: 0.5,V
